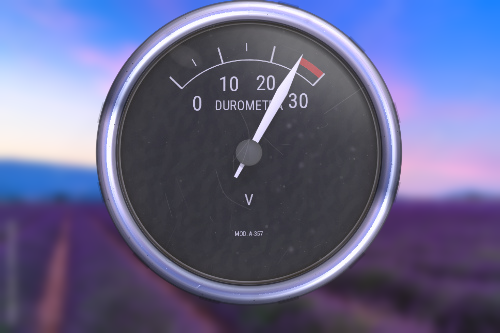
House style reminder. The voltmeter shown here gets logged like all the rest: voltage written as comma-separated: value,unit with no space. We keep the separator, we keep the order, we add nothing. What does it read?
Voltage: 25,V
